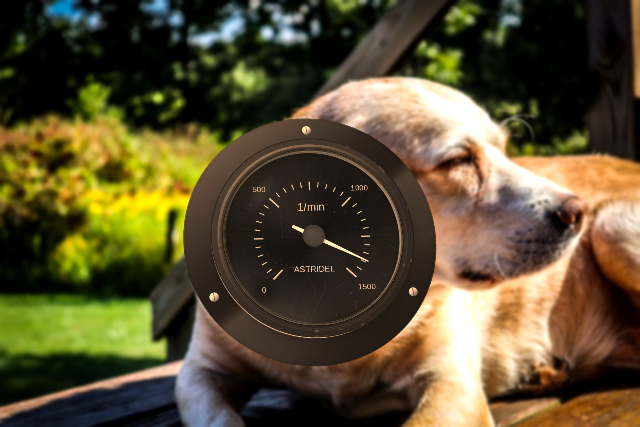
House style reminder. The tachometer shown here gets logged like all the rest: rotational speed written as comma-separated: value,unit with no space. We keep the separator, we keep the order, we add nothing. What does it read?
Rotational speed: 1400,rpm
